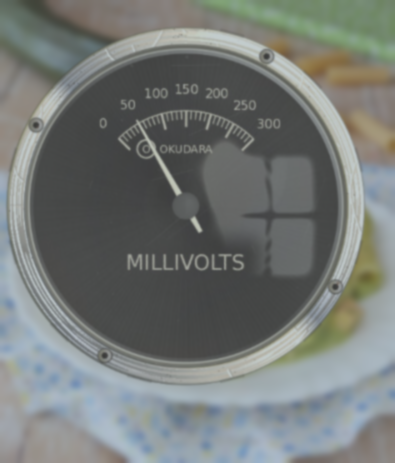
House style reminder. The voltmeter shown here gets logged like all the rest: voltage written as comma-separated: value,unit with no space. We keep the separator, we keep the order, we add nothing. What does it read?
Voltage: 50,mV
